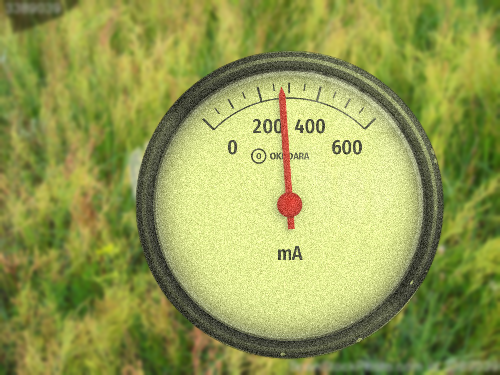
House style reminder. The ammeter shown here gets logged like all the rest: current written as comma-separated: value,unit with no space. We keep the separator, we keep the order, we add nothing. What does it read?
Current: 275,mA
